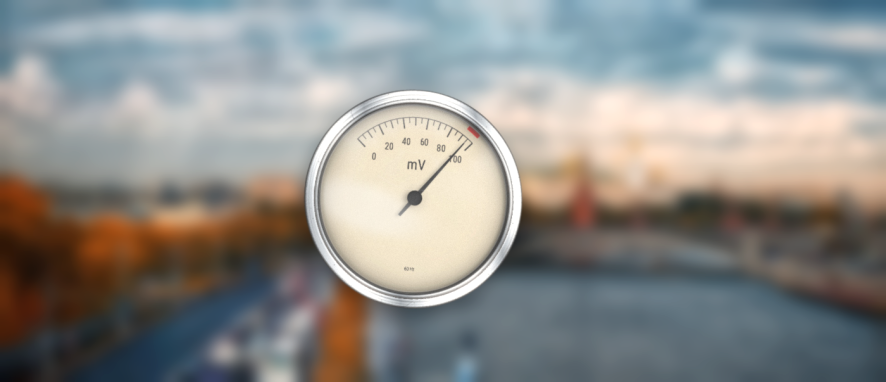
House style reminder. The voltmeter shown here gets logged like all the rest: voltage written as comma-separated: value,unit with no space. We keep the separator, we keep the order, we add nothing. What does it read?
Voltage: 95,mV
